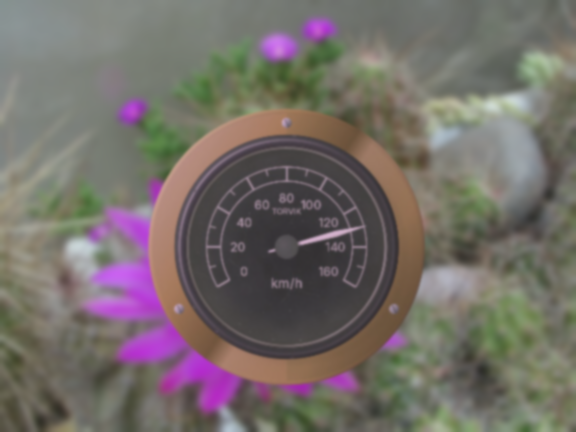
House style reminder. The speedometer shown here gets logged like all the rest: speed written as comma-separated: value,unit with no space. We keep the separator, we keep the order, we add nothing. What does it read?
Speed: 130,km/h
